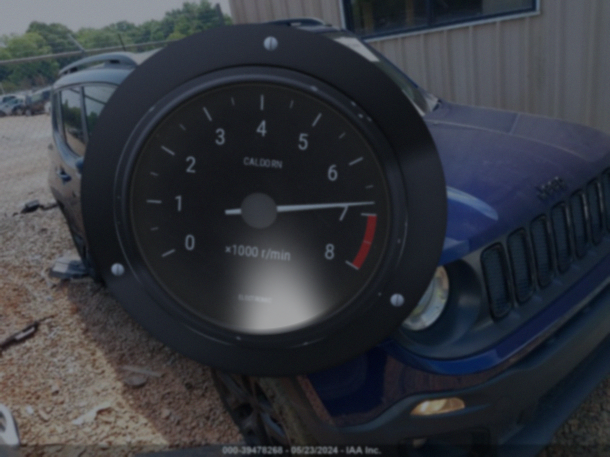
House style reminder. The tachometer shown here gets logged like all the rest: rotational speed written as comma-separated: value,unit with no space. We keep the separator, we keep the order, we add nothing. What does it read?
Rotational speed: 6750,rpm
